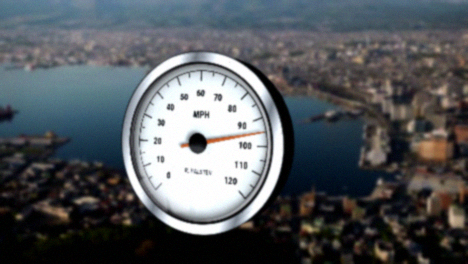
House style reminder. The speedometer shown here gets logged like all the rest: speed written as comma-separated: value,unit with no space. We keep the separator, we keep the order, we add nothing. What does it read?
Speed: 95,mph
